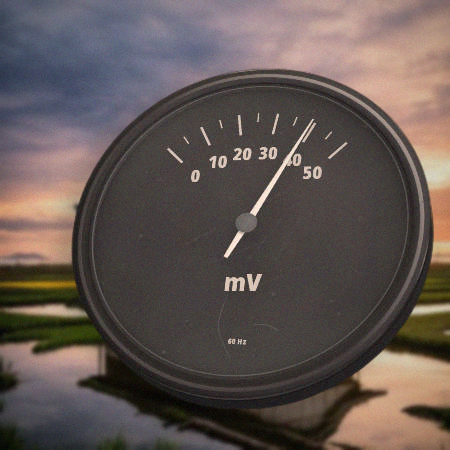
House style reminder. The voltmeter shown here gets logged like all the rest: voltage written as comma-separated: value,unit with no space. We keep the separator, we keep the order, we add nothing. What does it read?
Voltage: 40,mV
